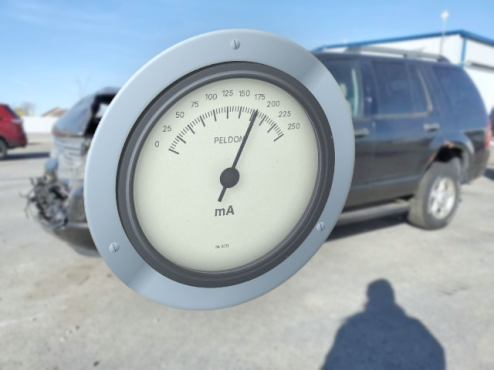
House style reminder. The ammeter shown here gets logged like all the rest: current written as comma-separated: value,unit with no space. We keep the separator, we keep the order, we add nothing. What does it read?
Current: 175,mA
